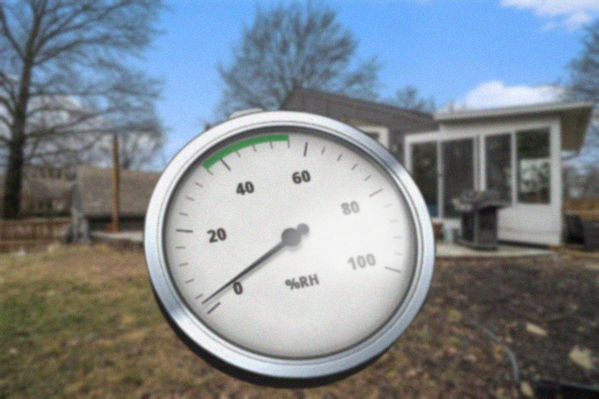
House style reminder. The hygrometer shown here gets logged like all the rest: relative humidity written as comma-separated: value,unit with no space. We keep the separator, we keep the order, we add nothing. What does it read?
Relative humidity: 2,%
